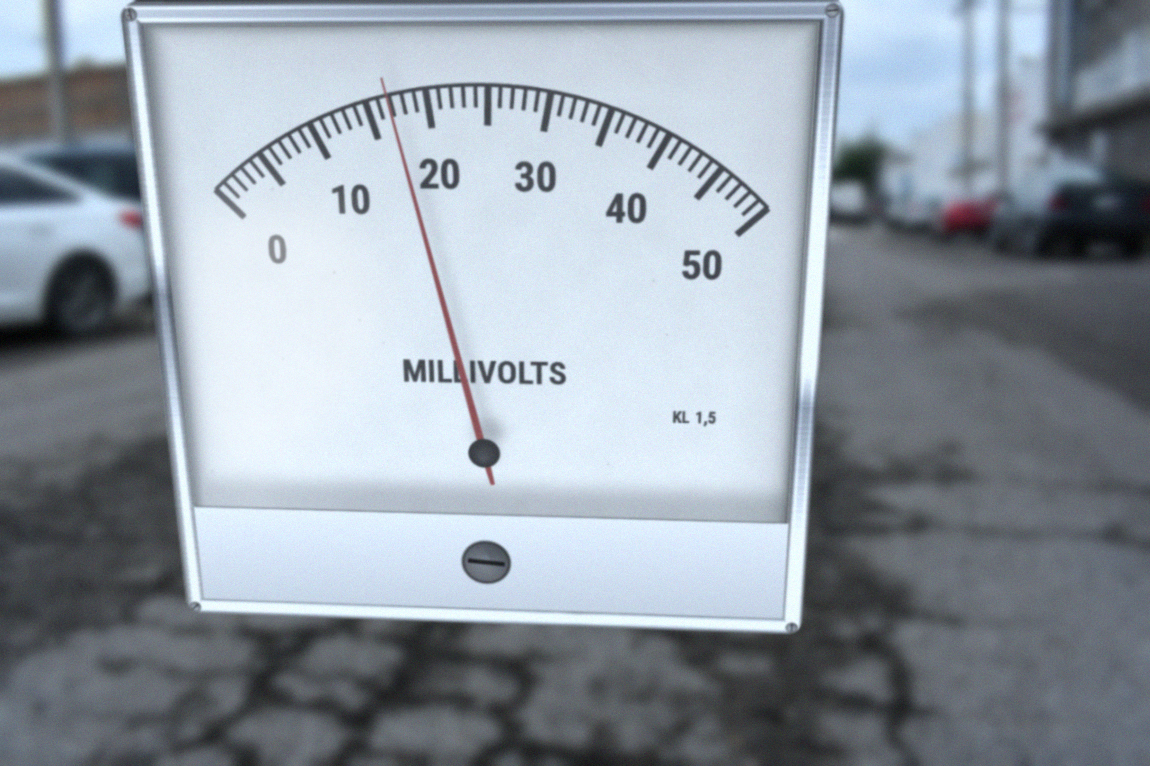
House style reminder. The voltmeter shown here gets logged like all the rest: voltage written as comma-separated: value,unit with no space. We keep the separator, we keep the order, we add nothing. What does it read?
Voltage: 17,mV
